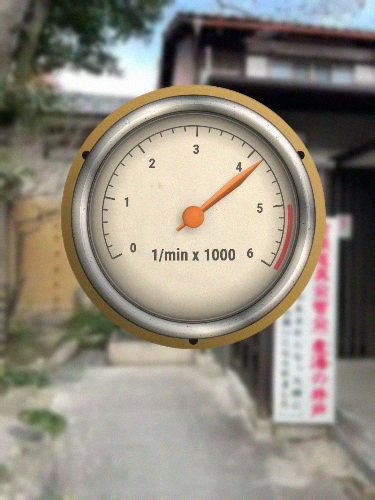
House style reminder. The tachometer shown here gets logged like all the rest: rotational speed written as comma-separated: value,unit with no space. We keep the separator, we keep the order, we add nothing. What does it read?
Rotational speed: 4200,rpm
